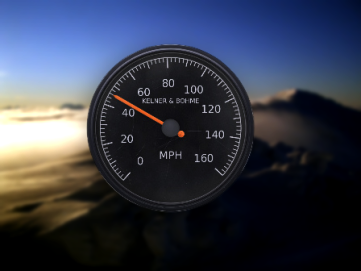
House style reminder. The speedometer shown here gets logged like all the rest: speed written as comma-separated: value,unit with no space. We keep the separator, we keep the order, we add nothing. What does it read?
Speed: 46,mph
